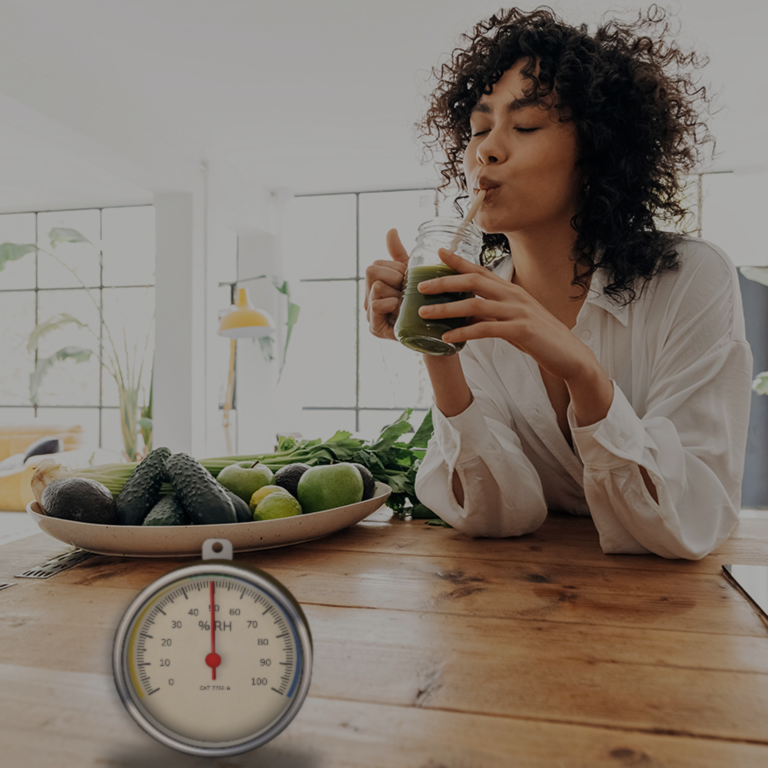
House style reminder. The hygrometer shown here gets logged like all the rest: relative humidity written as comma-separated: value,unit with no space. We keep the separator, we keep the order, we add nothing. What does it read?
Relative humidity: 50,%
